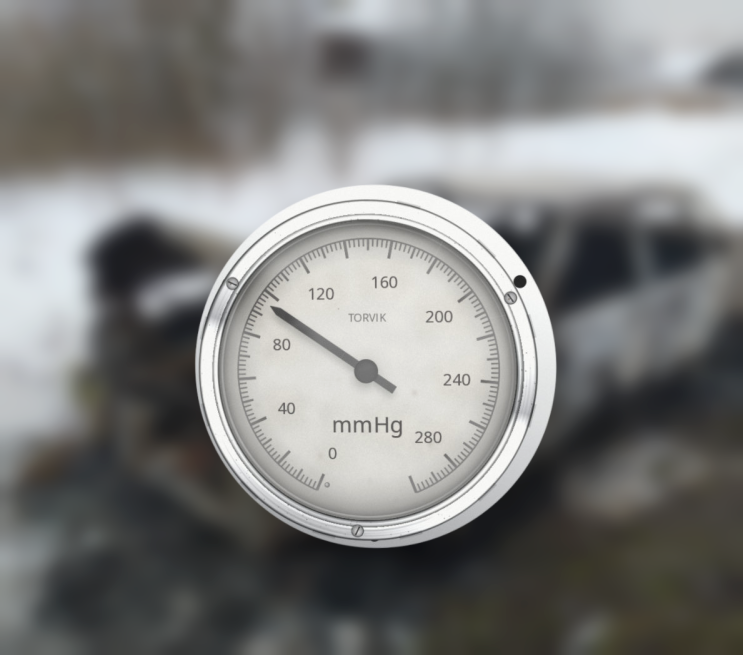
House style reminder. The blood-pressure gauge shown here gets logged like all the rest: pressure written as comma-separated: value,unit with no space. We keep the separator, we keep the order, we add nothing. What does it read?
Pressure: 96,mmHg
